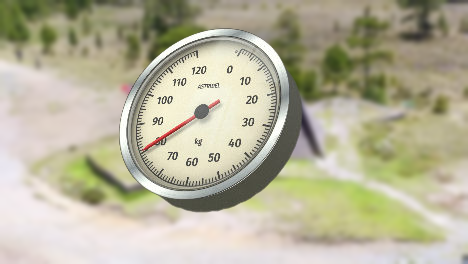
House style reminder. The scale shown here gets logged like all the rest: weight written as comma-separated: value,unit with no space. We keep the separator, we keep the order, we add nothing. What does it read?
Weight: 80,kg
